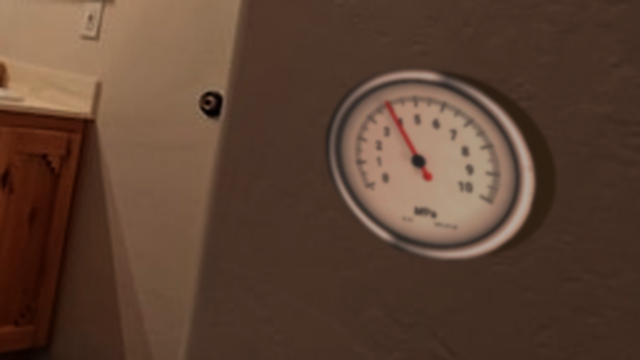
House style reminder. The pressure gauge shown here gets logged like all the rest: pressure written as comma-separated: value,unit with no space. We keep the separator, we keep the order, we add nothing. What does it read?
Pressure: 4,MPa
